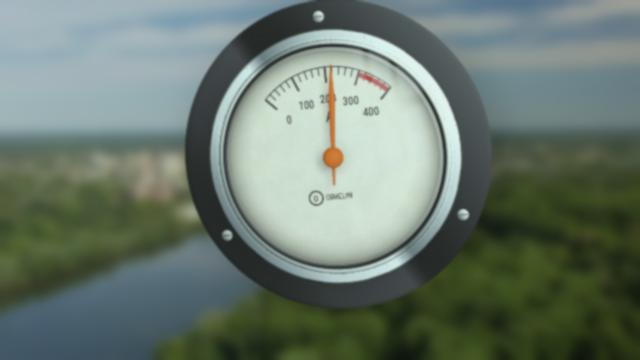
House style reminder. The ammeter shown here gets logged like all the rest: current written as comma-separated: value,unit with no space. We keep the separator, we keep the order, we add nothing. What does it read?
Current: 220,A
